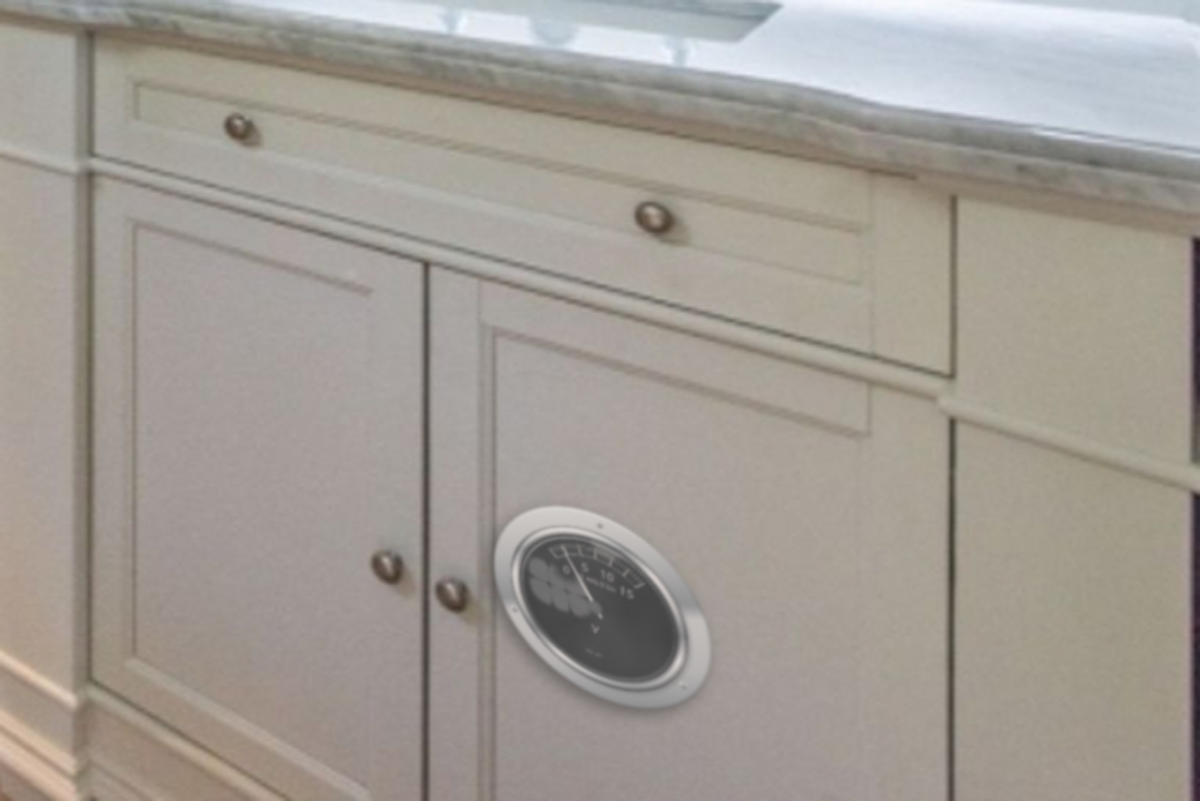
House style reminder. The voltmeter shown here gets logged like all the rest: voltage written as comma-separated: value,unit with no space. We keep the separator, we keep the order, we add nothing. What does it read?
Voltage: 2.5,V
